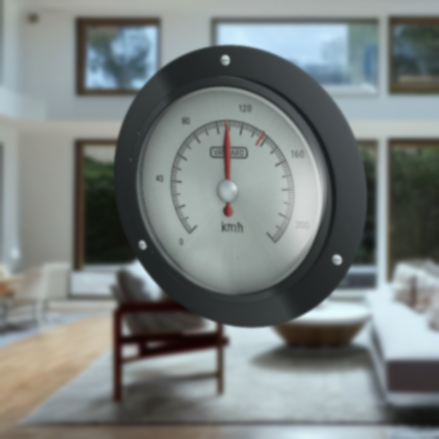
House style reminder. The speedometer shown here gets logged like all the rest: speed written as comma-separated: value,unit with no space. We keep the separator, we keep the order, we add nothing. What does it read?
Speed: 110,km/h
